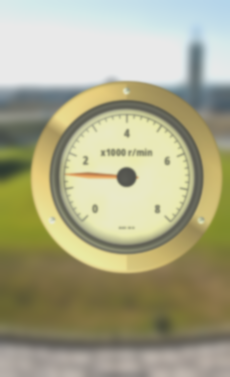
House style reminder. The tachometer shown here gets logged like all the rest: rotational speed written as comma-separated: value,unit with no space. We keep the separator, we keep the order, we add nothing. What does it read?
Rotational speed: 1400,rpm
